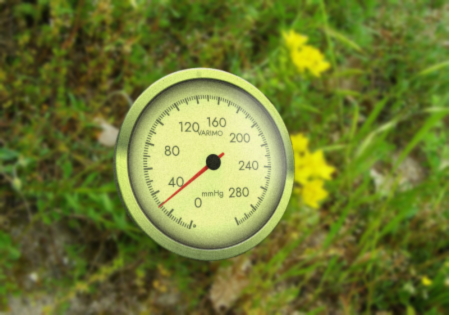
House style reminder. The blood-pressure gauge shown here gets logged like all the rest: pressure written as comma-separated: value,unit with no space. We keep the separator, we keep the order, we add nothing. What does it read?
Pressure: 30,mmHg
